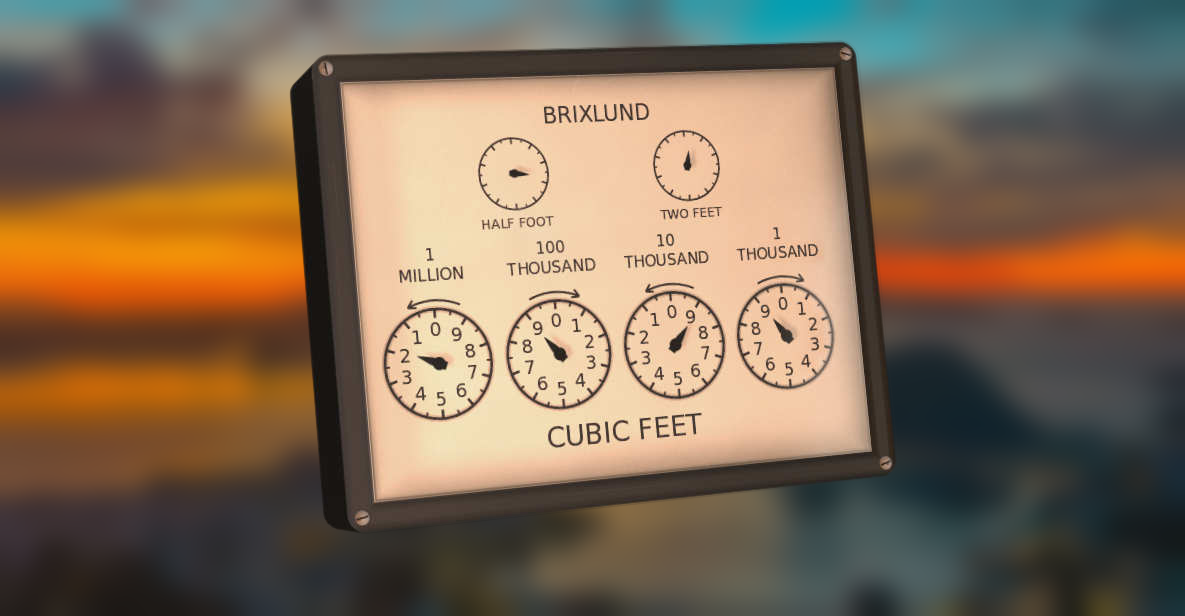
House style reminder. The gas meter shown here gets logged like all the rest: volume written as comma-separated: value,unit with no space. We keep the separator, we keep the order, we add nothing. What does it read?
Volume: 188900,ft³
